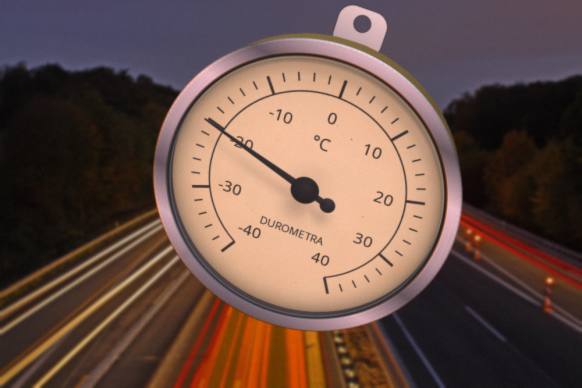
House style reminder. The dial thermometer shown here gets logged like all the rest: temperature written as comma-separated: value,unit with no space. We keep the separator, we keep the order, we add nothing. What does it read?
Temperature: -20,°C
